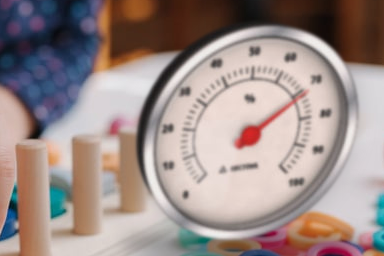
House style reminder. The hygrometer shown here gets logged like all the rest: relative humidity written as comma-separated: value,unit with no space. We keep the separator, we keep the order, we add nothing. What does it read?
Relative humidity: 70,%
